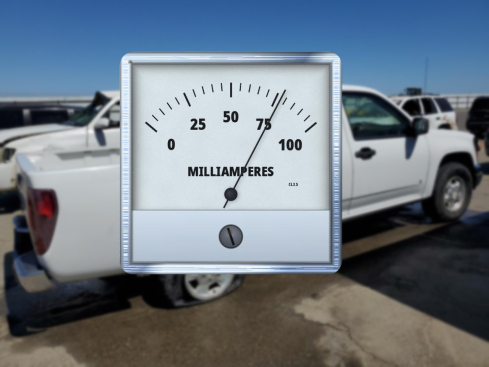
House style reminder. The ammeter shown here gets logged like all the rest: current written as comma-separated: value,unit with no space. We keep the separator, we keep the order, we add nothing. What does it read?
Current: 77.5,mA
